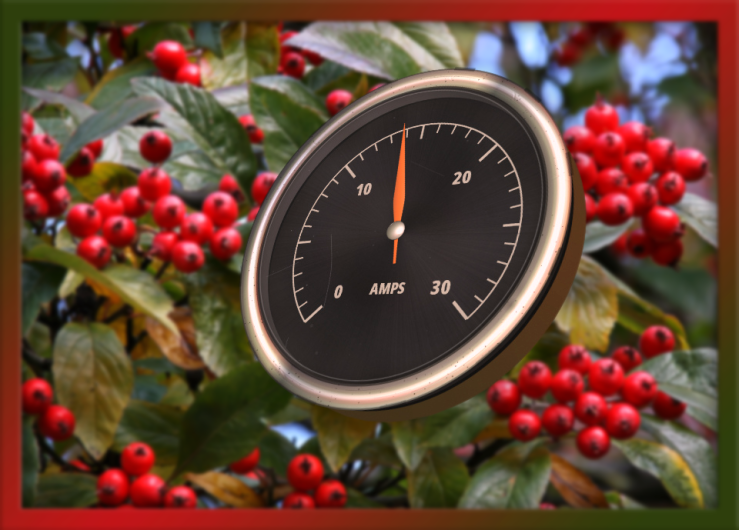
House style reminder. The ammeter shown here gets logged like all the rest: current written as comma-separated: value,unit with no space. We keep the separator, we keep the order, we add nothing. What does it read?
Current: 14,A
